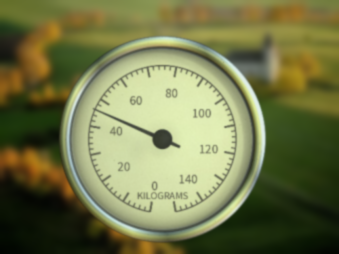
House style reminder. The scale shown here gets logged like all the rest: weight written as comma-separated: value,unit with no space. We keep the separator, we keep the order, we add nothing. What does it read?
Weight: 46,kg
